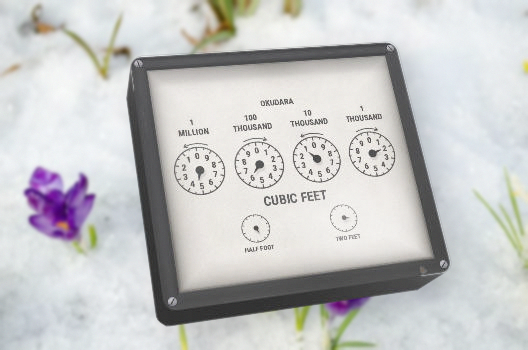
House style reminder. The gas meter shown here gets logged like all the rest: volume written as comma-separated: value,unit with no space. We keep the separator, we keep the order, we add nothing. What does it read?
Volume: 461200,ft³
